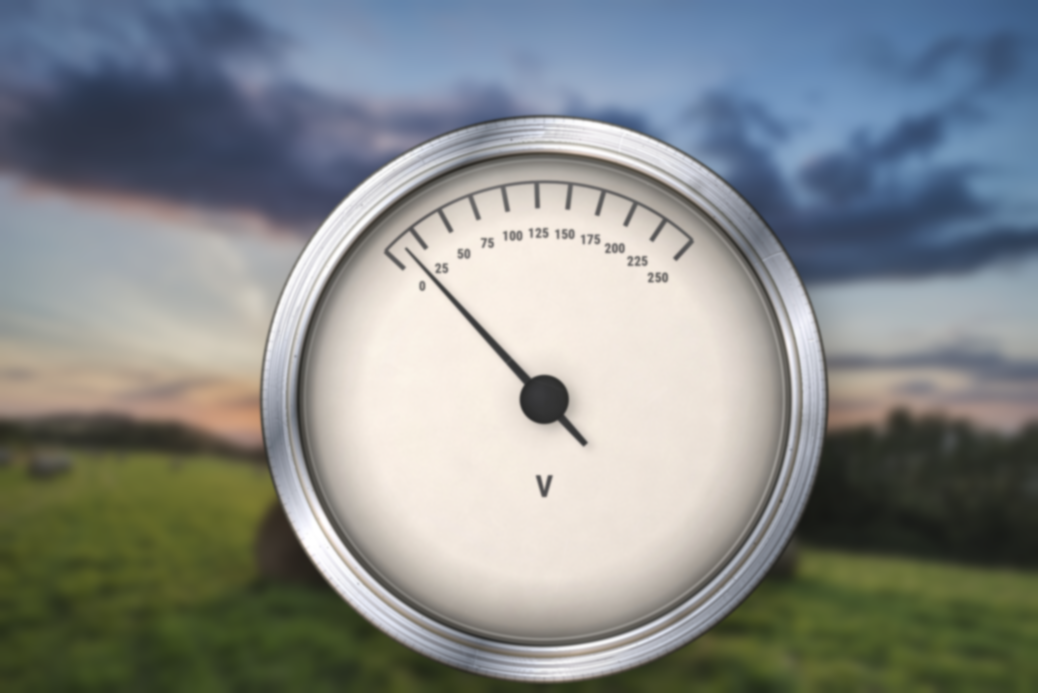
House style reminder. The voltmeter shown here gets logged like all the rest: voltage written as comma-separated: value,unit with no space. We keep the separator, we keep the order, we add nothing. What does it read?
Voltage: 12.5,V
